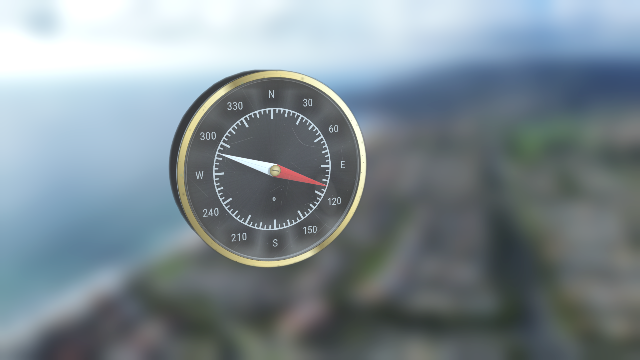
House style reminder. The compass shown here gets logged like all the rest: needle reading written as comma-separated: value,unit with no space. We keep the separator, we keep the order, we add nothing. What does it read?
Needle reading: 110,°
